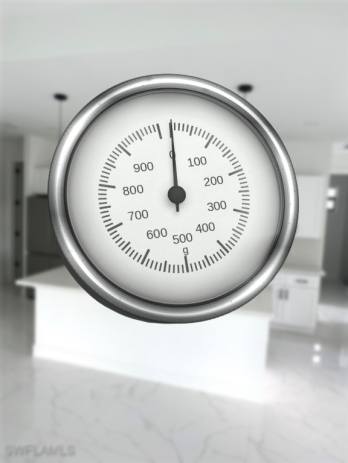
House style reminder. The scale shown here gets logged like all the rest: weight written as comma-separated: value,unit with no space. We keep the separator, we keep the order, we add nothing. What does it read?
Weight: 0,g
